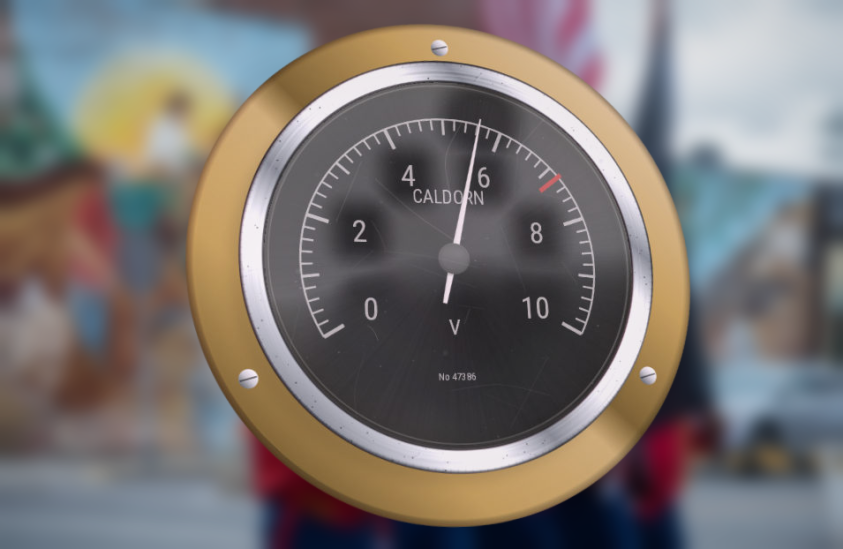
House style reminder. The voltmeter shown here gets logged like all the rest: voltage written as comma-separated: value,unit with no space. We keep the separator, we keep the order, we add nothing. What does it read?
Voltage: 5.6,V
